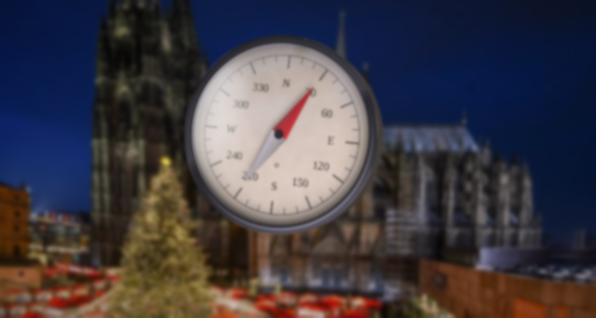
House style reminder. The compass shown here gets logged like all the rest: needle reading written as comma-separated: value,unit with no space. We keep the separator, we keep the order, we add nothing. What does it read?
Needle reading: 30,°
